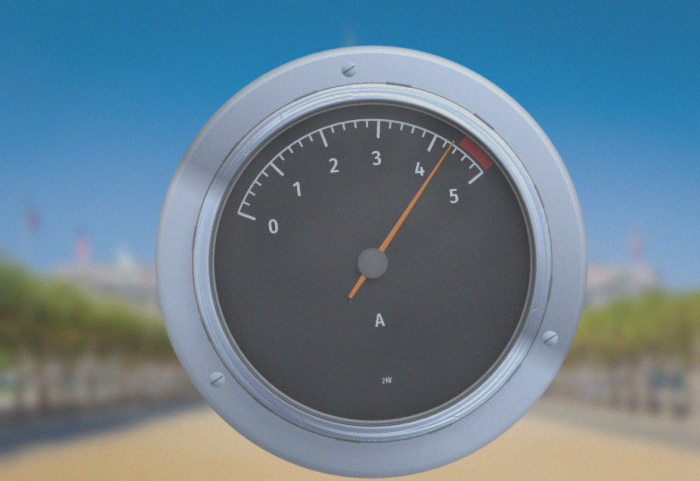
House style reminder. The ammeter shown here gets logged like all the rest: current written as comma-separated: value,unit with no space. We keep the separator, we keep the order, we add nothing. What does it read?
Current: 4.3,A
